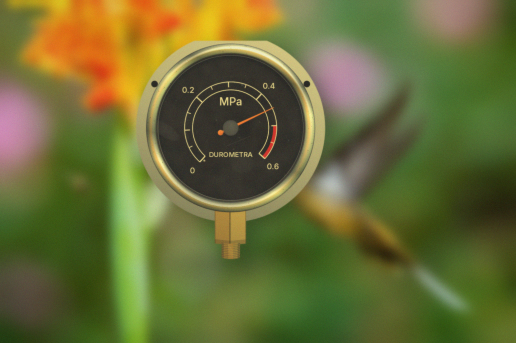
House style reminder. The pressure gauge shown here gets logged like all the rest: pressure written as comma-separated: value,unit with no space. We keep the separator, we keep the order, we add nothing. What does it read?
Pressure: 0.45,MPa
